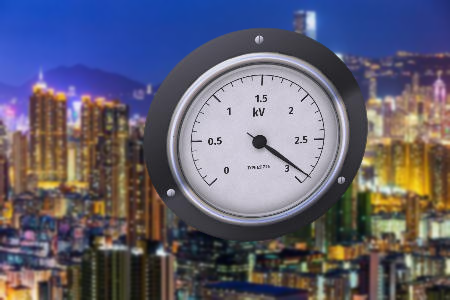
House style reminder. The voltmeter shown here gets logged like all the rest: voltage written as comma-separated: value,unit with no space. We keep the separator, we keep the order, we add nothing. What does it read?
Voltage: 2.9,kV
